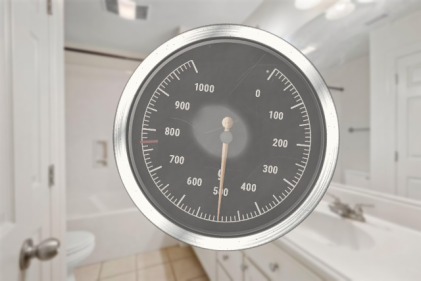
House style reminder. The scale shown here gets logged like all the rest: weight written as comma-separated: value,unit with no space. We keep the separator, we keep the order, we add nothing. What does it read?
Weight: 500,g
